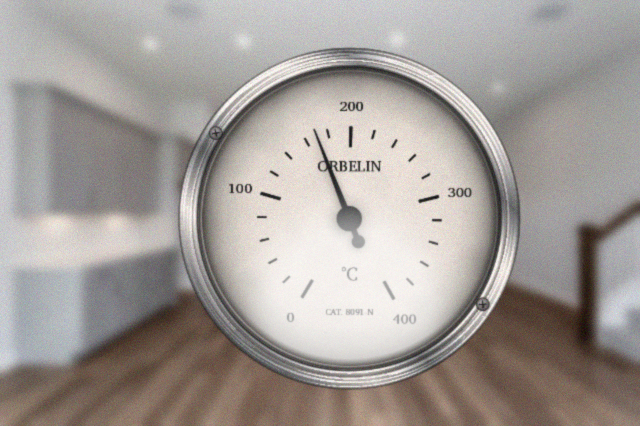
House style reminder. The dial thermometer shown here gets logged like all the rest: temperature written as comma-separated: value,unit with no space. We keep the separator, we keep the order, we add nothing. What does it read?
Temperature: 170,°C
